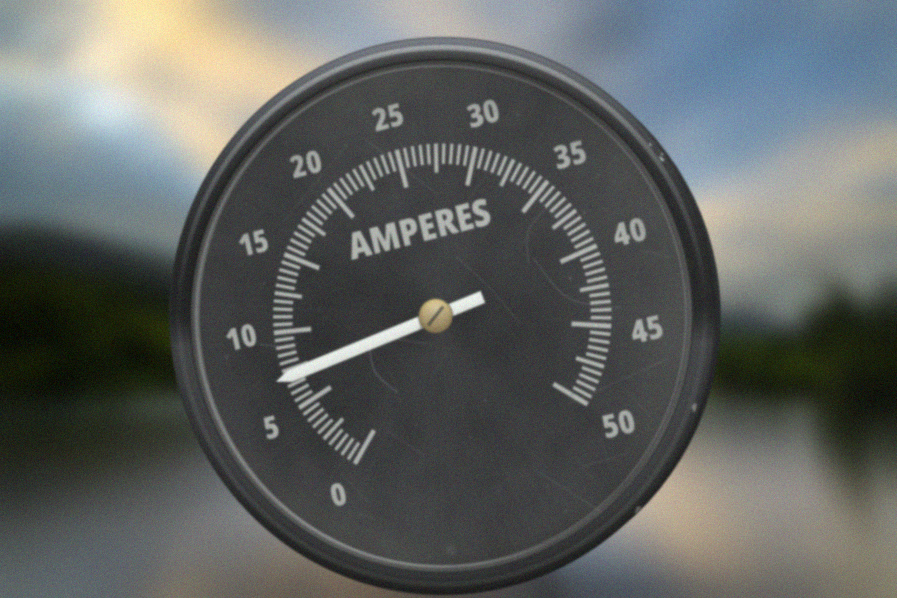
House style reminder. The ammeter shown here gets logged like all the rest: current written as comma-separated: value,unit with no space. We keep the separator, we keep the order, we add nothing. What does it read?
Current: 7,A
